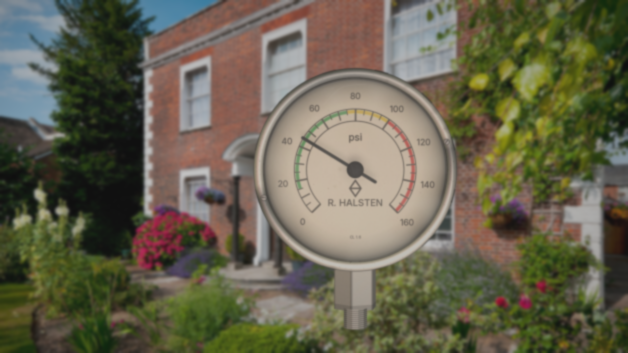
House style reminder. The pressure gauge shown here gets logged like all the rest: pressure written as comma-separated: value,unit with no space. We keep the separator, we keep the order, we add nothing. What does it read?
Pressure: 45,psi
